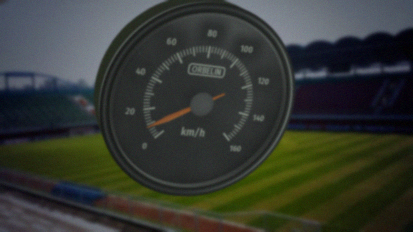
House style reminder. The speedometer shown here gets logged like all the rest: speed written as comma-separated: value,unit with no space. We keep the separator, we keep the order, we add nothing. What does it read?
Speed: 10,km/h
